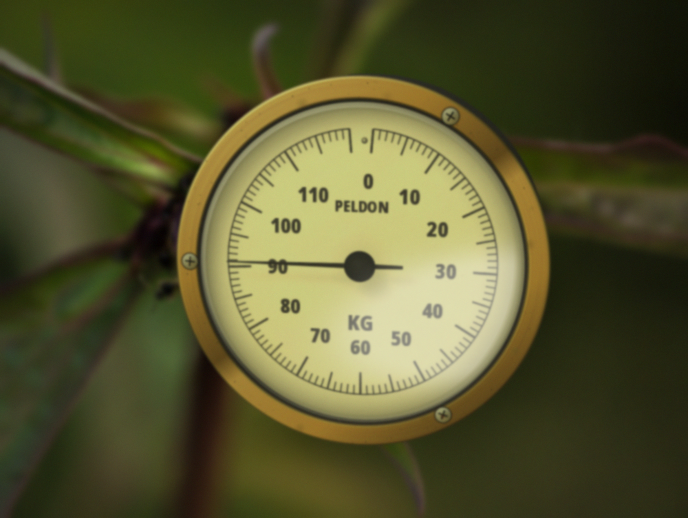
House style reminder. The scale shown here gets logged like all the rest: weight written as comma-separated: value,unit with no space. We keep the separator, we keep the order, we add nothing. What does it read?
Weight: 91,kg
